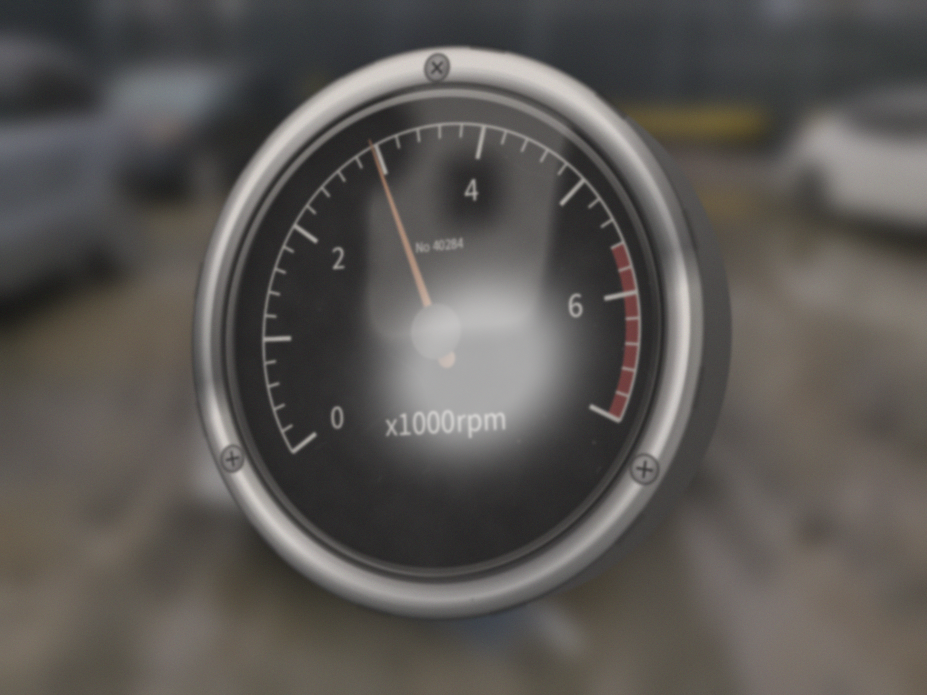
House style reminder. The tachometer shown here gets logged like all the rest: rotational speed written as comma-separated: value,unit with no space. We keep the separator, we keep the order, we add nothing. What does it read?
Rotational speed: 3000,rpm
